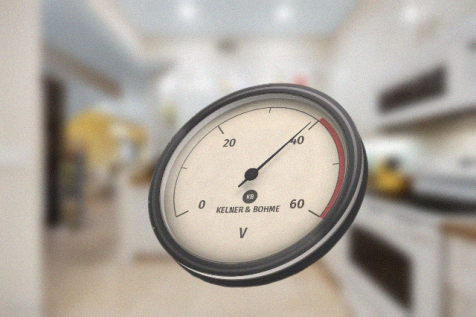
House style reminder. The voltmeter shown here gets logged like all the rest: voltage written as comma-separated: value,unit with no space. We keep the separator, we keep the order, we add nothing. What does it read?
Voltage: 40,V
